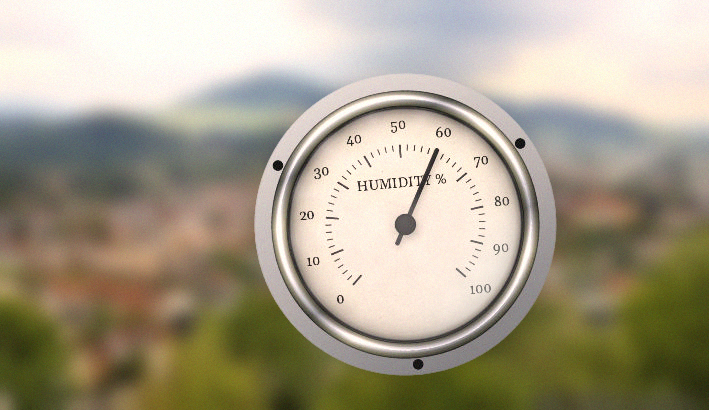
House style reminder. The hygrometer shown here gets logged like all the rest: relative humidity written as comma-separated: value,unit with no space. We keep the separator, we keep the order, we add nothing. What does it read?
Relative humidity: 60,%
